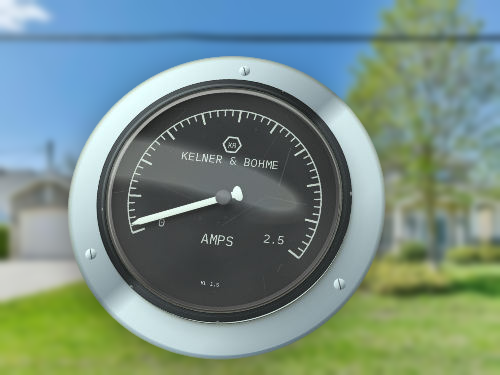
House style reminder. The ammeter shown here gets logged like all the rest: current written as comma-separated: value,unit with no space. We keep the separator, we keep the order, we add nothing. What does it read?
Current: 0.05,A
